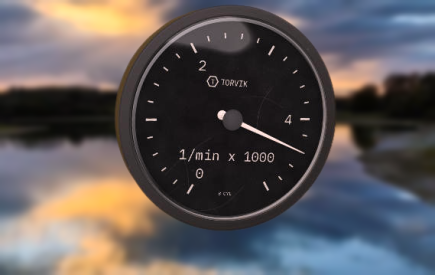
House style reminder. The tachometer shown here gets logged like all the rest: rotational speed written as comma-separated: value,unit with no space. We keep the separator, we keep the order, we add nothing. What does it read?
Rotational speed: 4400,rpm
